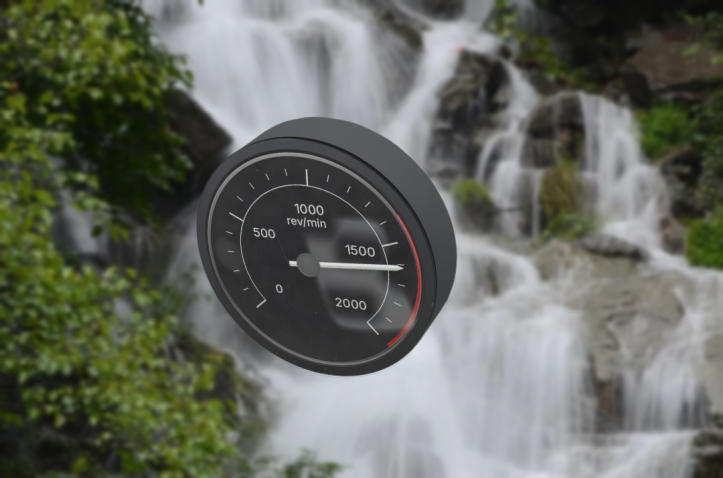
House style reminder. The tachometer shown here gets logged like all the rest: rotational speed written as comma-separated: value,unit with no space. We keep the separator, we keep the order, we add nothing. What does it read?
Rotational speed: 1600,rpm
